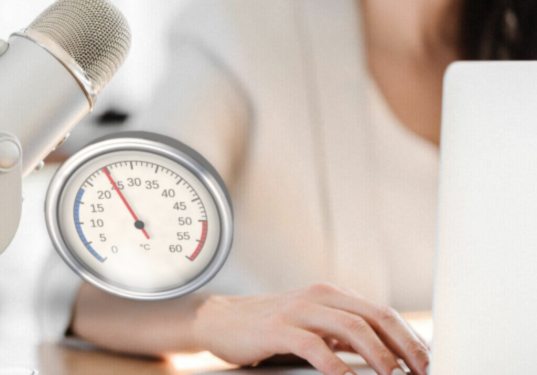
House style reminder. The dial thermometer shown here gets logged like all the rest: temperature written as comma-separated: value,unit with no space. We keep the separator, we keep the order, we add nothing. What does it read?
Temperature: 25,°C
